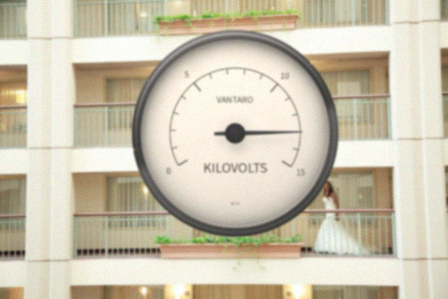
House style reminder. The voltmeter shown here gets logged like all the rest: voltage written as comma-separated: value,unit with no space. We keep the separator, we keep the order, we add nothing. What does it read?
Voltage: 13,kV
